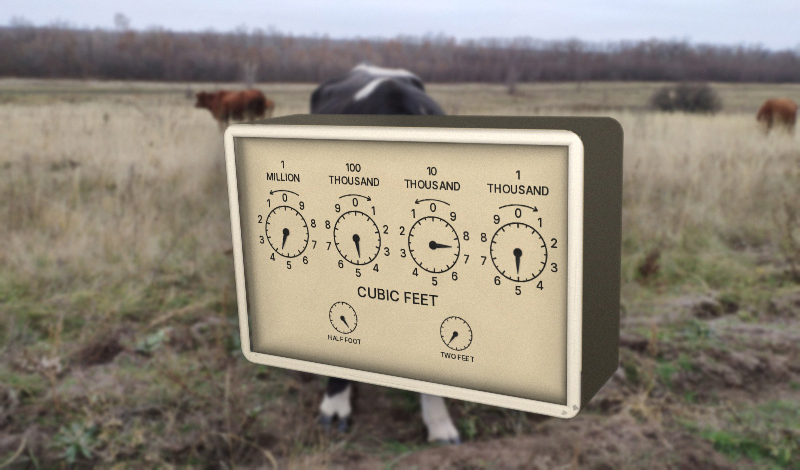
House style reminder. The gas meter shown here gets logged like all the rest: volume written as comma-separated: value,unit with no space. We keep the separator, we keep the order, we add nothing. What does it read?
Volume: 447500,ft³
